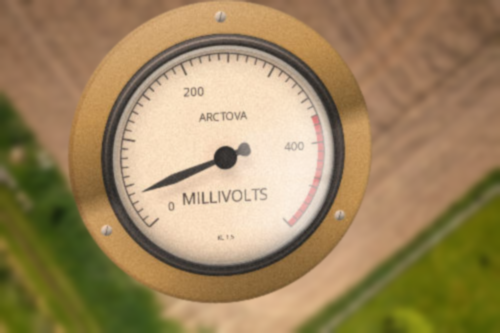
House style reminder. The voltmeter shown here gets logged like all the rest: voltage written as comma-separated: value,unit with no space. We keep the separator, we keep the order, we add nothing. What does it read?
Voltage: 40,mV
